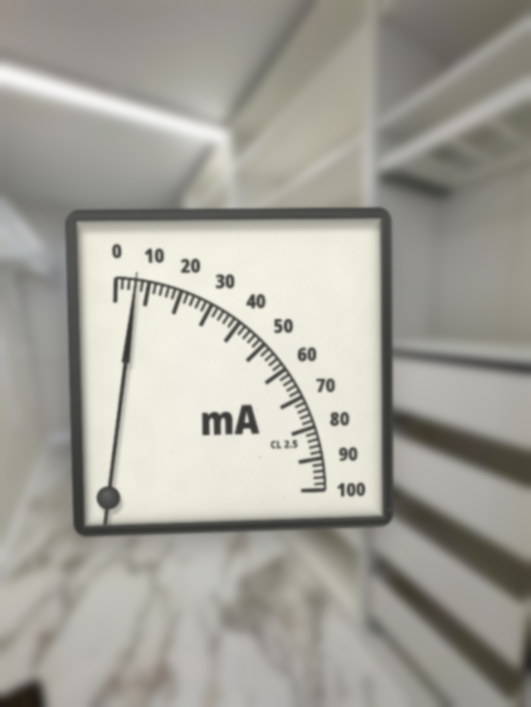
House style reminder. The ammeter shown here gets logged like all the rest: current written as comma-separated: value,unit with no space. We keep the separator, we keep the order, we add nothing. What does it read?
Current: 6,mA
